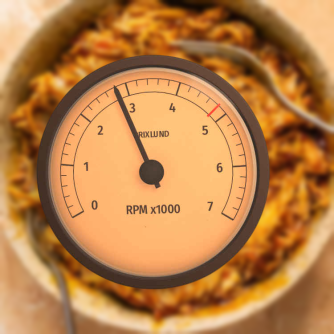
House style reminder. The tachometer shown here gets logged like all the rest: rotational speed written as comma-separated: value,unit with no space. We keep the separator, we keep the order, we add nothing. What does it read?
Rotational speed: 2800,rpm
